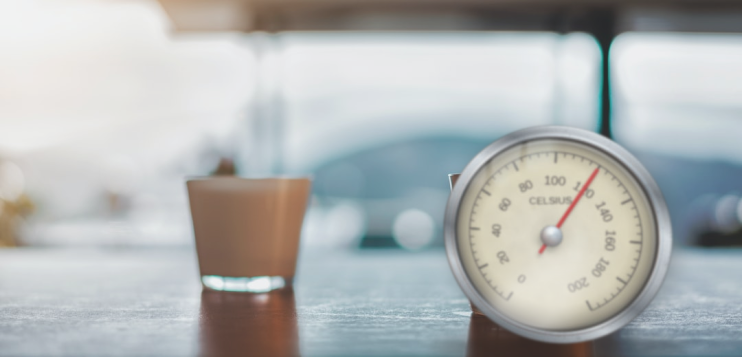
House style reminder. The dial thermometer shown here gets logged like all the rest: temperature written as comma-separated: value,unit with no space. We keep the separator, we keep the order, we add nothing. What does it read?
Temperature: 120,°C
